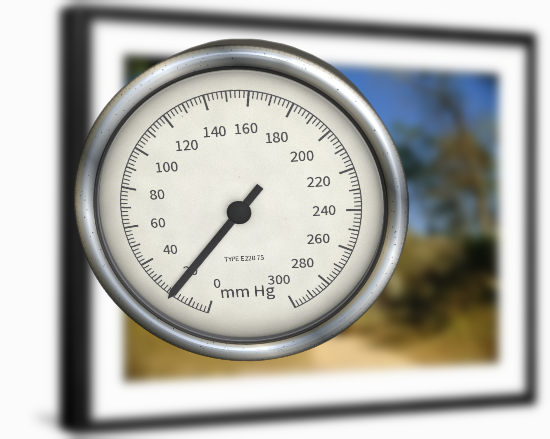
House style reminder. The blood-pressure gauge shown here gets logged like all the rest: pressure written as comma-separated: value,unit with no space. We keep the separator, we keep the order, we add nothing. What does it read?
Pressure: 20,mmHg
